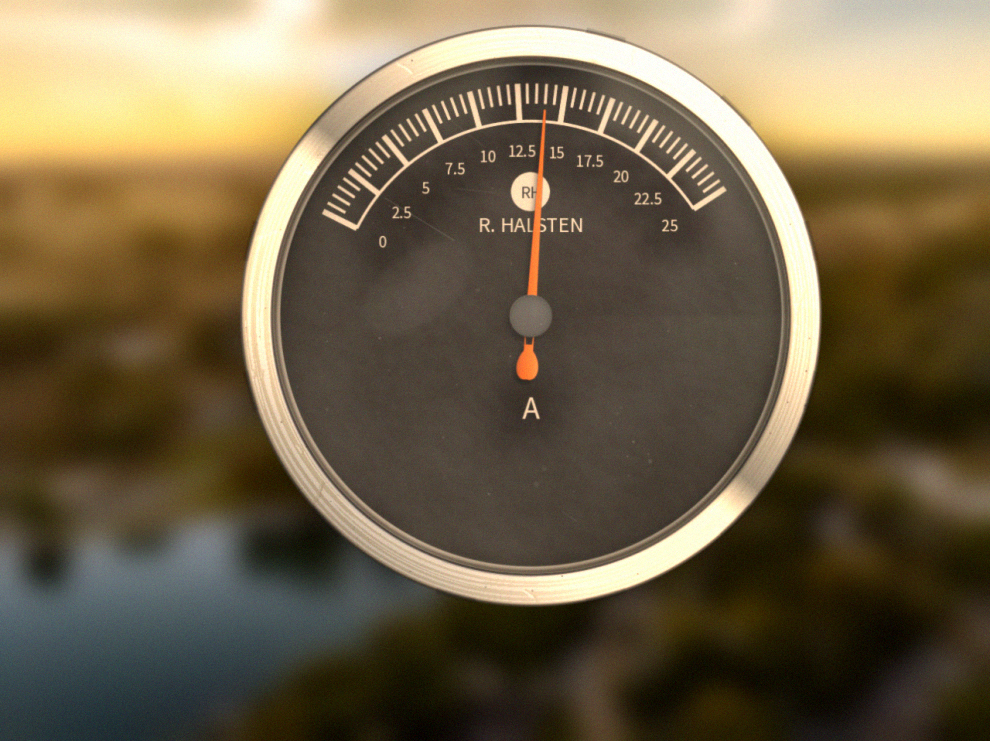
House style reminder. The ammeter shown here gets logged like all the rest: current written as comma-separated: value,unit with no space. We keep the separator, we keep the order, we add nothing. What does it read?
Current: 14,A
